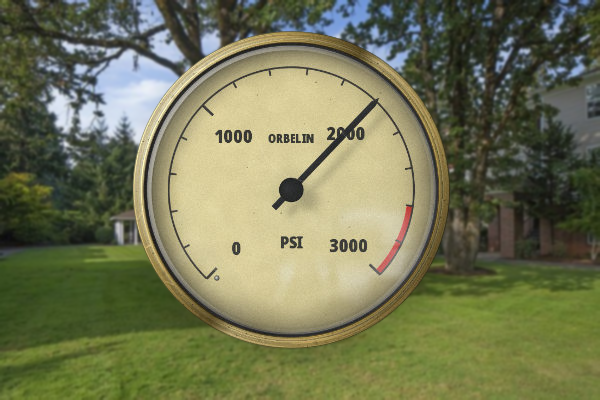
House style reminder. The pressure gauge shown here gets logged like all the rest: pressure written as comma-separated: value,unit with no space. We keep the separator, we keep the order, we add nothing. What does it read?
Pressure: 2000,psi
